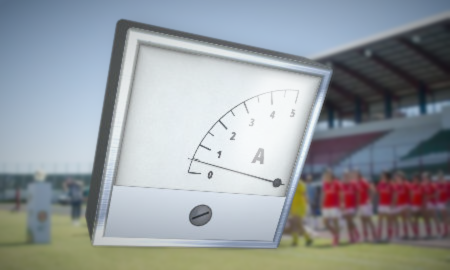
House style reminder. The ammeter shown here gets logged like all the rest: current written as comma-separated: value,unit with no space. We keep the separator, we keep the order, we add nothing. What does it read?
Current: 0.5,A
